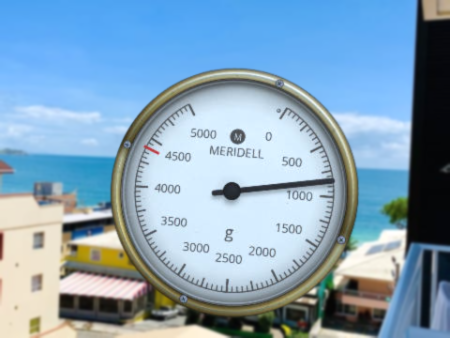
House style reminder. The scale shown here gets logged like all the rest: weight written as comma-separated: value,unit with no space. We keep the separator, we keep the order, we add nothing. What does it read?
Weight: 850,g
